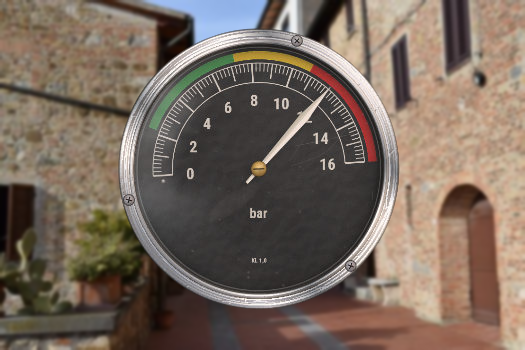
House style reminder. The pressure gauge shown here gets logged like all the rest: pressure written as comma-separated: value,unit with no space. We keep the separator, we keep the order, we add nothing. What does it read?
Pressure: 12,bar
